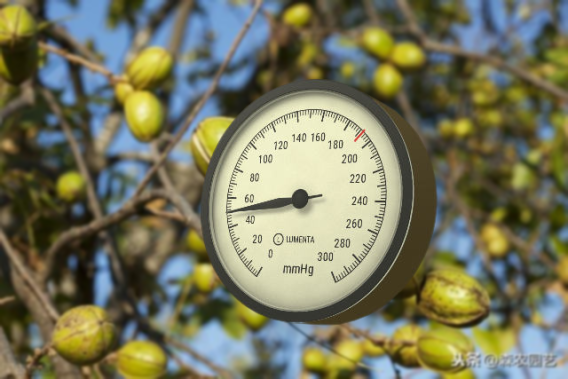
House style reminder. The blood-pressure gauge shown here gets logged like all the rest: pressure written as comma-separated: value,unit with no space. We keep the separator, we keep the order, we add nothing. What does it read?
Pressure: 50,mmHg
